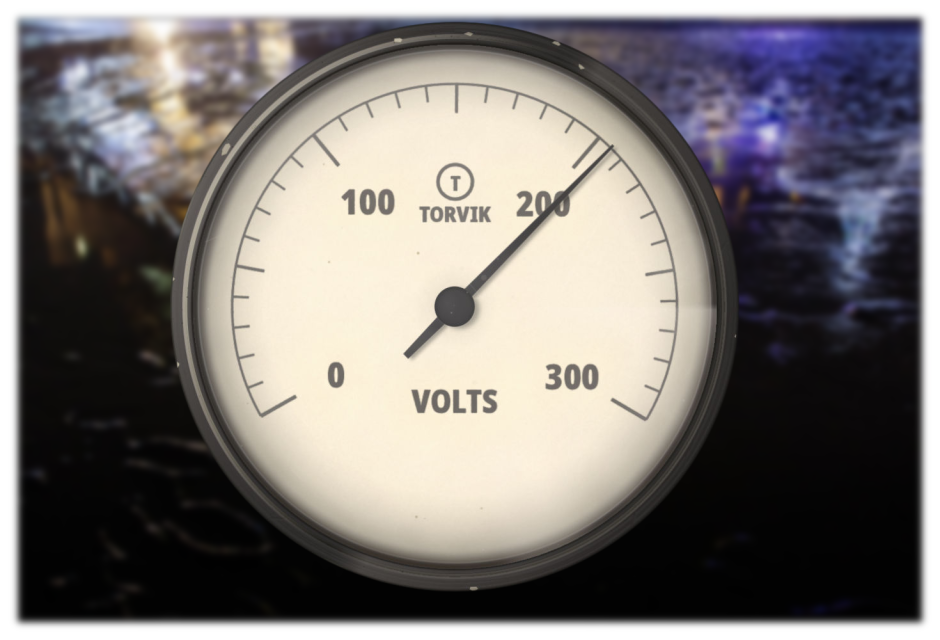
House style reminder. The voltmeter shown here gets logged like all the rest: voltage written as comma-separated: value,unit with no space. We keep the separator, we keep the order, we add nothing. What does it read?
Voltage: 205,V
